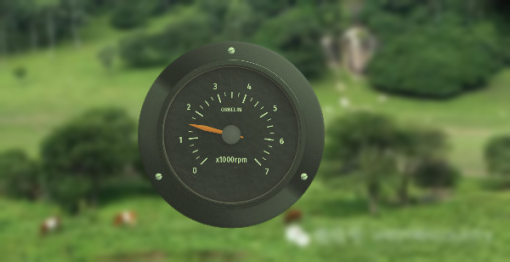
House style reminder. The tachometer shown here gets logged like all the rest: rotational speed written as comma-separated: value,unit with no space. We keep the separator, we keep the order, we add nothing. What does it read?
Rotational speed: 1500,rpm
